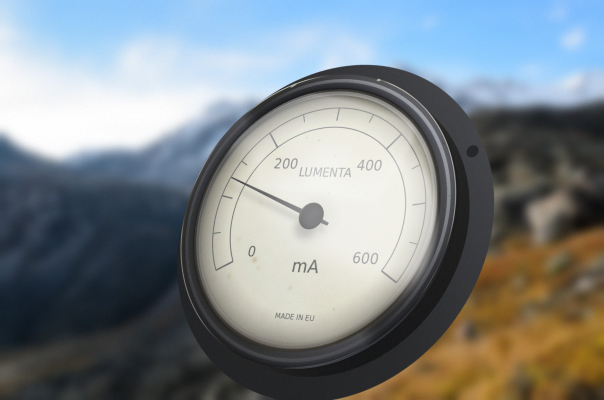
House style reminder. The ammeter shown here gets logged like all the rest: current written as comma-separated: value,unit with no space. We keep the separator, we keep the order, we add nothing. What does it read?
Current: 125,mA
